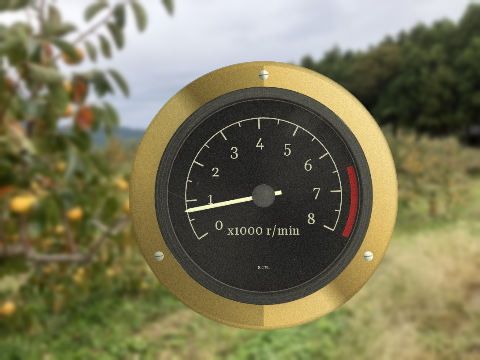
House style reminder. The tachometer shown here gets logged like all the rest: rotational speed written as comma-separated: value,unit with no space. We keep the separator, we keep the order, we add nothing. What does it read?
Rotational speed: 750,rpm
